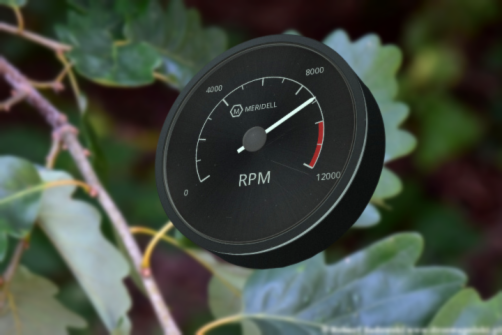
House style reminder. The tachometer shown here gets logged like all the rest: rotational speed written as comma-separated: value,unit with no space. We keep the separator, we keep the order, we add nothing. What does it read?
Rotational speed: 9000,rpm
